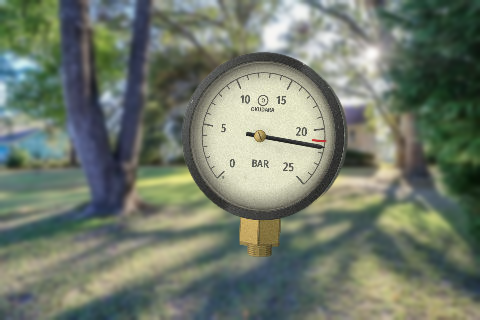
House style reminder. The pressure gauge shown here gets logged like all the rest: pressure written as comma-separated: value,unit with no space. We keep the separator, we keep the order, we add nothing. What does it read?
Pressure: 21.5,bar
